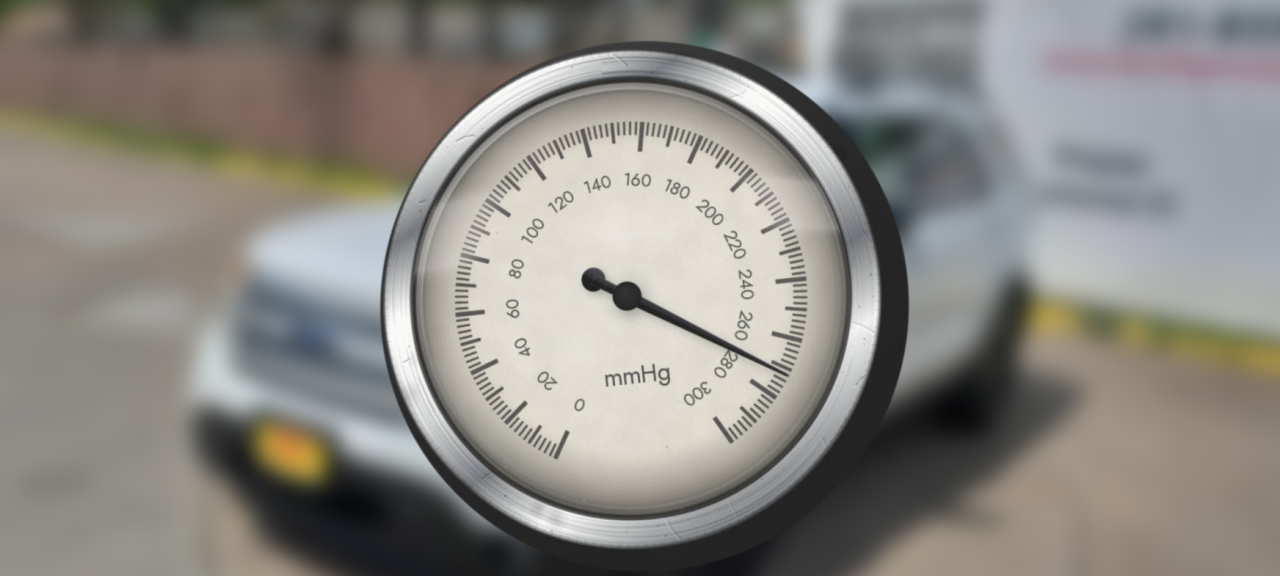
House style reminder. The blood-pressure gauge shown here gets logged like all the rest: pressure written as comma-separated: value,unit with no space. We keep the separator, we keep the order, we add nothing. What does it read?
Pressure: 272,mmHg
